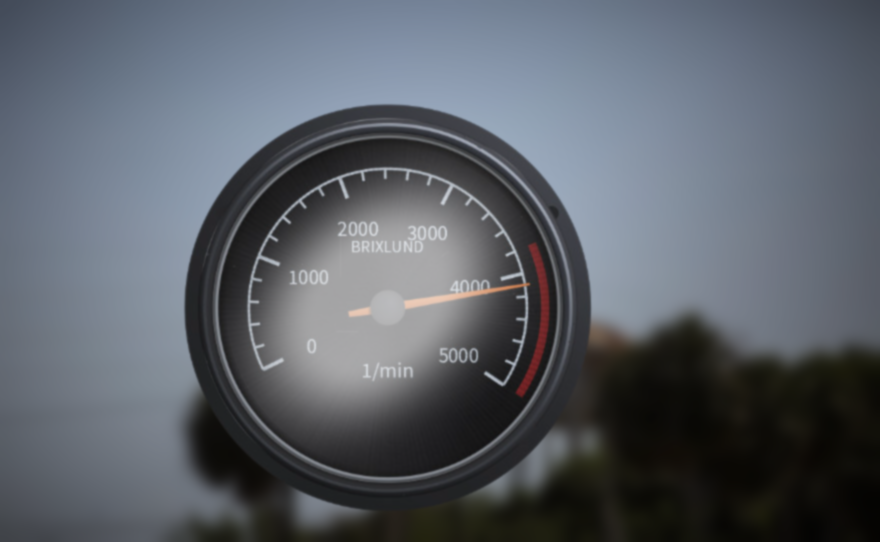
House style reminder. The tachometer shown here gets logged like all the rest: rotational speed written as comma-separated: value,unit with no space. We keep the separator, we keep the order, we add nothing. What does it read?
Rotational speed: 4100,rpm
